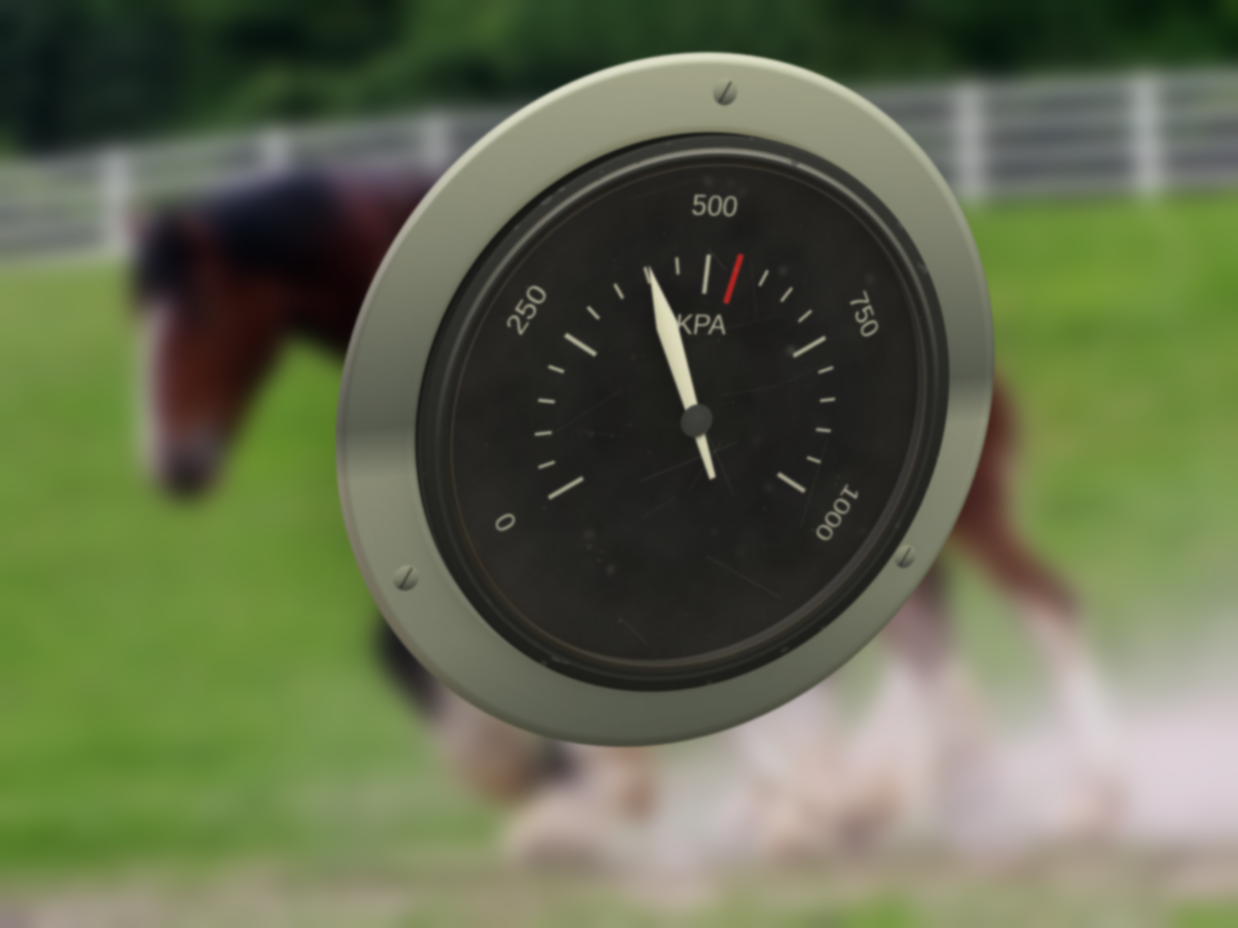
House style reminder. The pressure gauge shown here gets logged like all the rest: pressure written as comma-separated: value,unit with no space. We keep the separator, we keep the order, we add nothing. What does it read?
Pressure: 400,kPa
